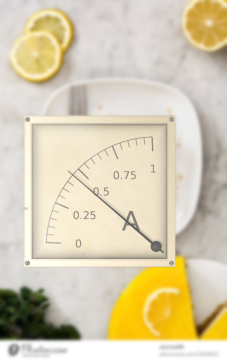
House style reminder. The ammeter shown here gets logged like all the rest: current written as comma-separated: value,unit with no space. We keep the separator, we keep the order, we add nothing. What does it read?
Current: 0.45,A
